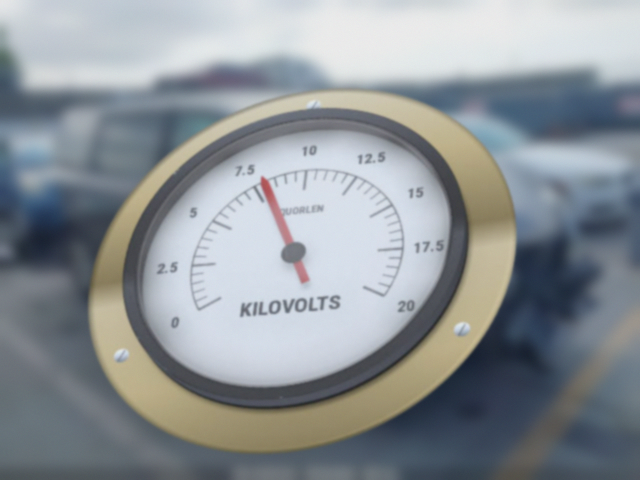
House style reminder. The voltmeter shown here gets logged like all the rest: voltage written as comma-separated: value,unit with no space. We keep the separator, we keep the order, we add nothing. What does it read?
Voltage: 8,kV
